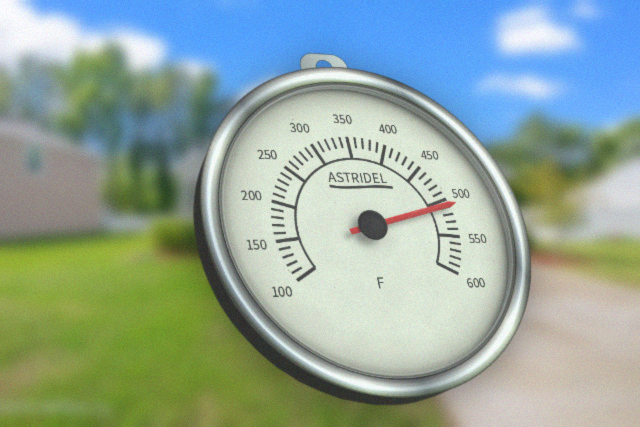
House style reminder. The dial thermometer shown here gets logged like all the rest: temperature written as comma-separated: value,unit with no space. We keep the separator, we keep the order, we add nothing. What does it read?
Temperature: 510,°F
